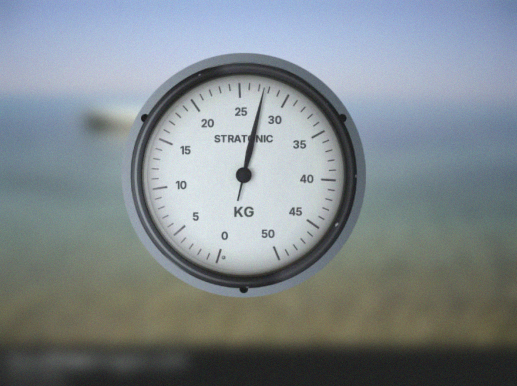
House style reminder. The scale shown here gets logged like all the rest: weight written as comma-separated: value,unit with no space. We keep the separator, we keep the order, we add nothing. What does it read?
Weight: 27.5,kg
